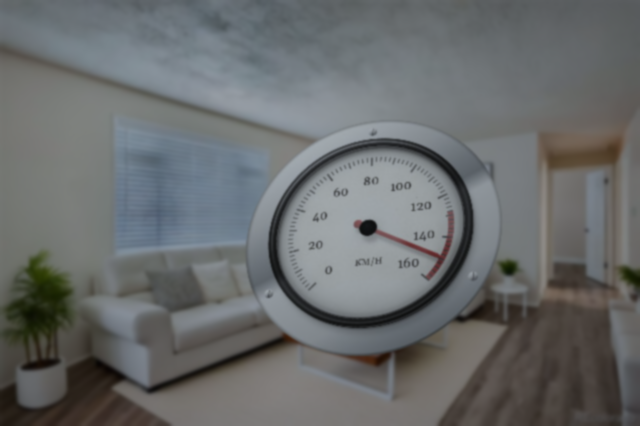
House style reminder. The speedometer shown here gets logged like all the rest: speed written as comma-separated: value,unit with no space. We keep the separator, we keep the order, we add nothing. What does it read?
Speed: 150,km/h
